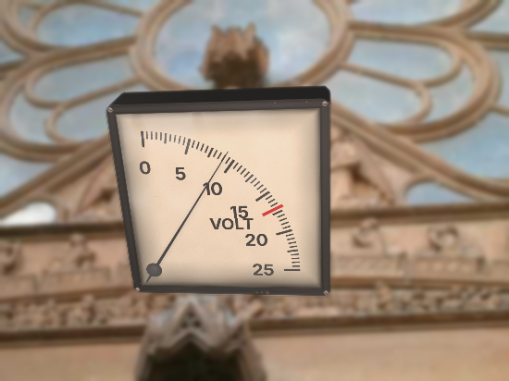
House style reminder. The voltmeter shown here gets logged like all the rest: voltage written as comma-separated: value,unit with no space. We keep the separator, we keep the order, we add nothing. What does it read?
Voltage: 9,V
